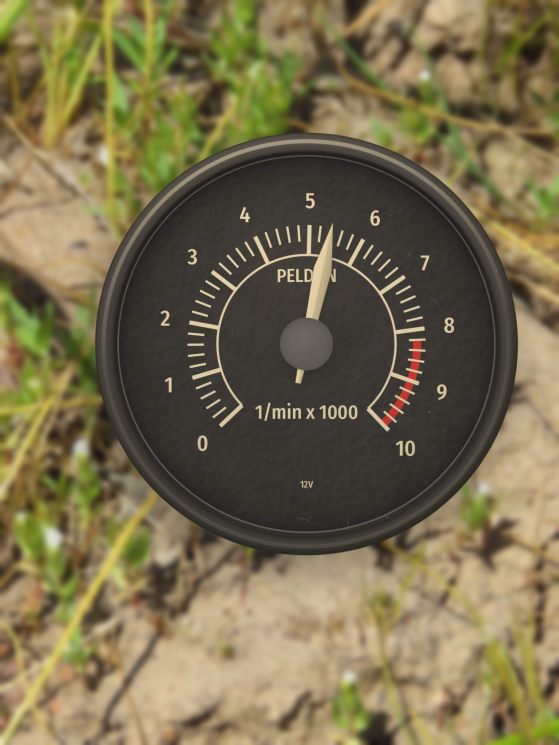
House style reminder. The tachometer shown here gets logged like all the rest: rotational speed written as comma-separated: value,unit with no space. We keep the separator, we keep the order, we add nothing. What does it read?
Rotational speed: 5400,rpm
